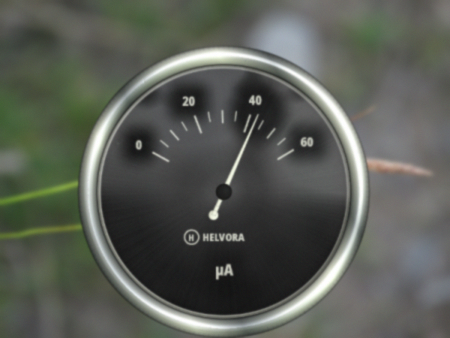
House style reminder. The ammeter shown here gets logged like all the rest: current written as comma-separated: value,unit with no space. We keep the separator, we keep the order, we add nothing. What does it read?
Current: 42.5,µA
